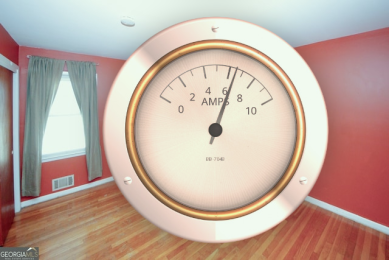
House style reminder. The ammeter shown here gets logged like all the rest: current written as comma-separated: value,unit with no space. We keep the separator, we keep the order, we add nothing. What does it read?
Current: 6.5,A
